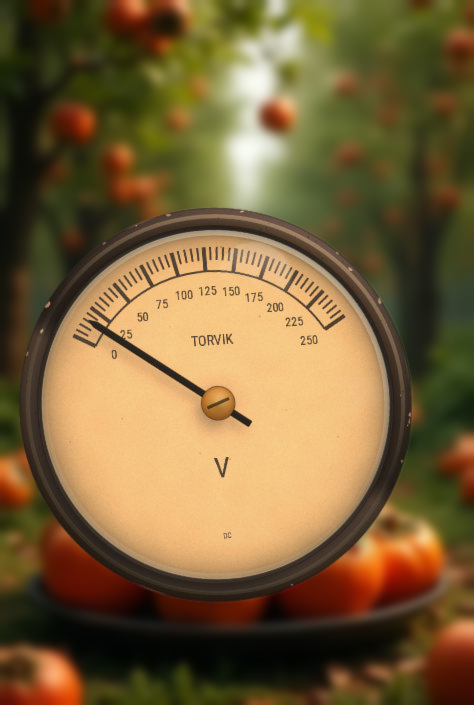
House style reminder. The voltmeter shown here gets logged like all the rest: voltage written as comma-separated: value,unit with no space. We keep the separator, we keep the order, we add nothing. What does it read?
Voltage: 15,V
